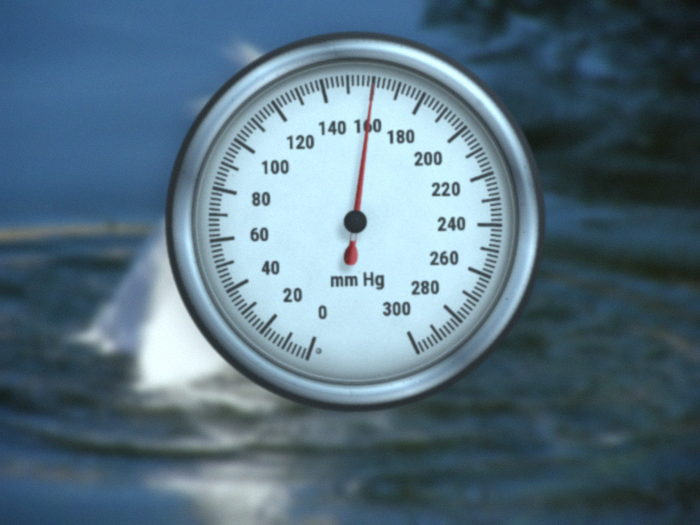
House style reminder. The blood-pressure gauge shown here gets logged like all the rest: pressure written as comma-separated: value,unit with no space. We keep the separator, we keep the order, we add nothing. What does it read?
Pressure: 160,mmHg
